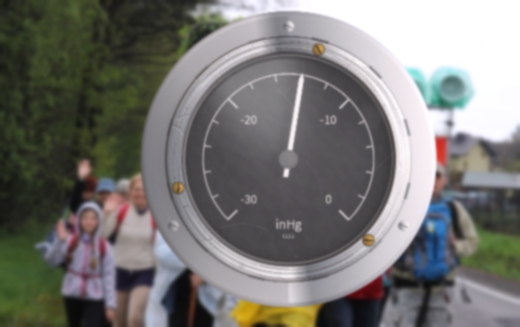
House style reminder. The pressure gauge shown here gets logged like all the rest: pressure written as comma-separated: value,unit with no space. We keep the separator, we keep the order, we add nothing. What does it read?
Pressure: -14,inHg
